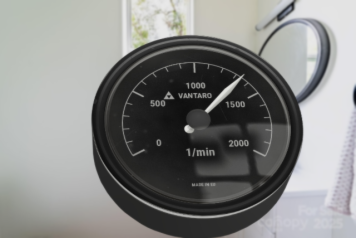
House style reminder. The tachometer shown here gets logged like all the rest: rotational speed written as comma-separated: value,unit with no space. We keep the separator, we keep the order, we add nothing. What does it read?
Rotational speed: 1350,rpm
